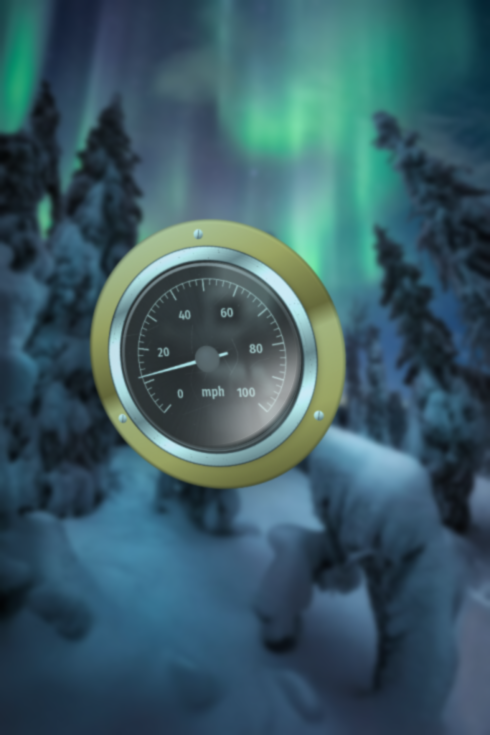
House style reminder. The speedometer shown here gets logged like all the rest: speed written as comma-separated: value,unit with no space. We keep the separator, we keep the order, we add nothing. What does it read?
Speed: 12,mph
